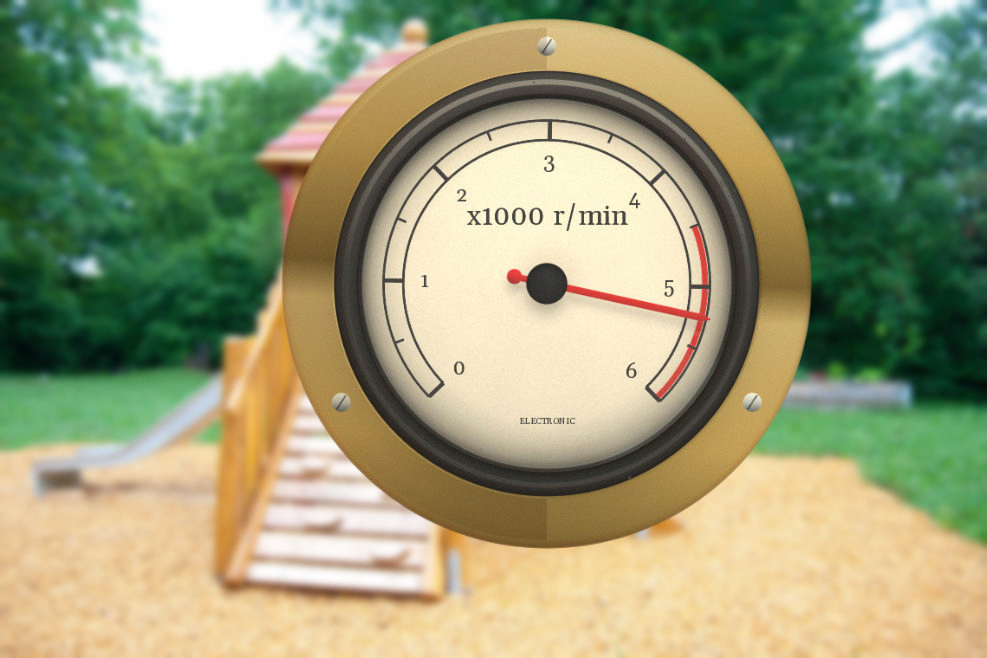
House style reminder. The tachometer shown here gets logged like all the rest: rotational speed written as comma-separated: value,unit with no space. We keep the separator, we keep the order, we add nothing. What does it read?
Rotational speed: 5250,rpm
